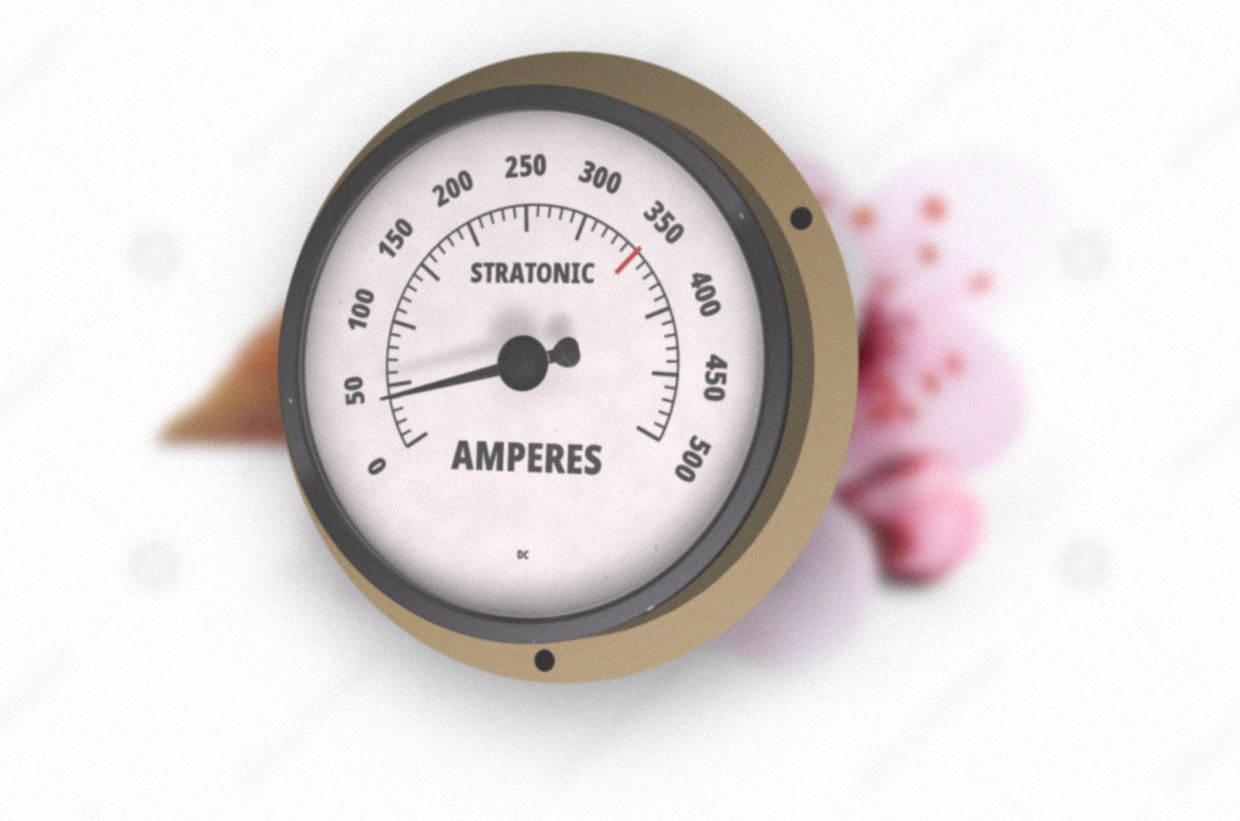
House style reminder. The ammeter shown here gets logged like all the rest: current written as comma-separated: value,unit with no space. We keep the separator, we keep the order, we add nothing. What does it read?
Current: 40,A
